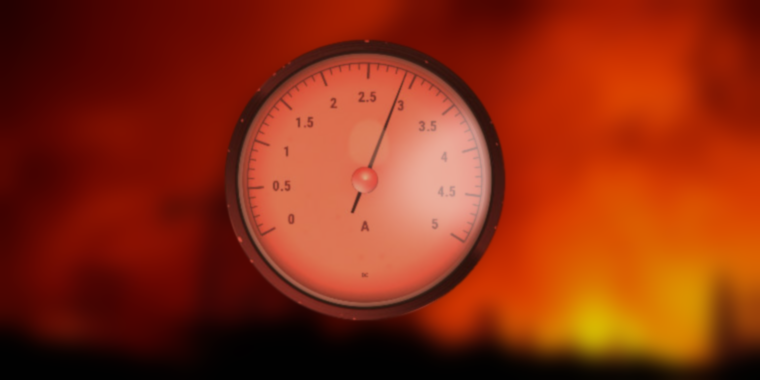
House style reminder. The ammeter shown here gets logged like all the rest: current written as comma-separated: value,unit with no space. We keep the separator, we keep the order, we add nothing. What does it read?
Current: 2.9,A
